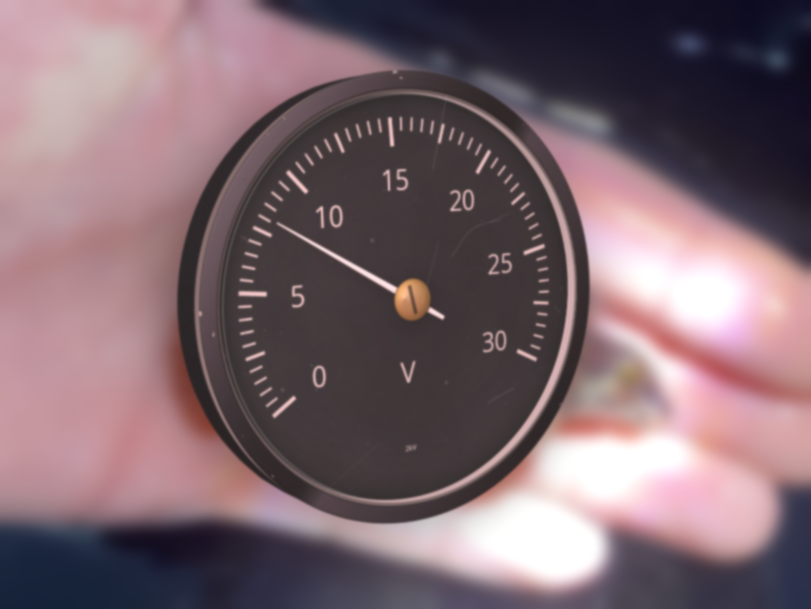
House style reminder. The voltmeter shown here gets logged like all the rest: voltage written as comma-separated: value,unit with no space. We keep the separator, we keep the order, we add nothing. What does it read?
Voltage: 8,V
